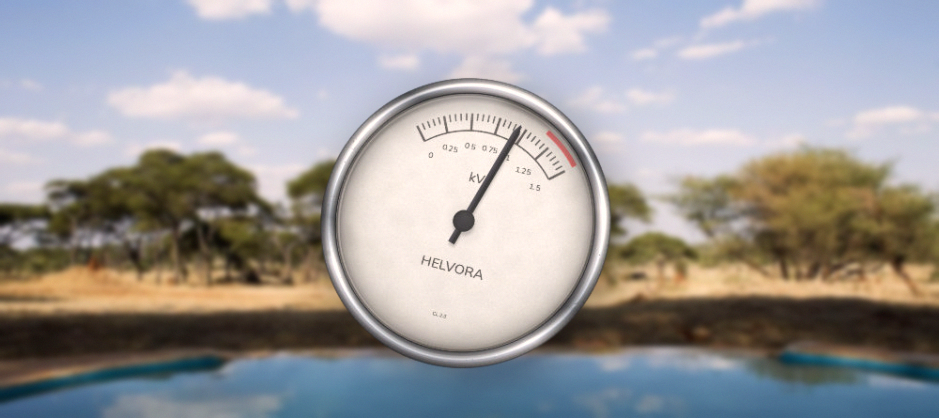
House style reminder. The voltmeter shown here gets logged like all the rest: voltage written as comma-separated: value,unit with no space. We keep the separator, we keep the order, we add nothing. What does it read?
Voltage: 0.95,kV
